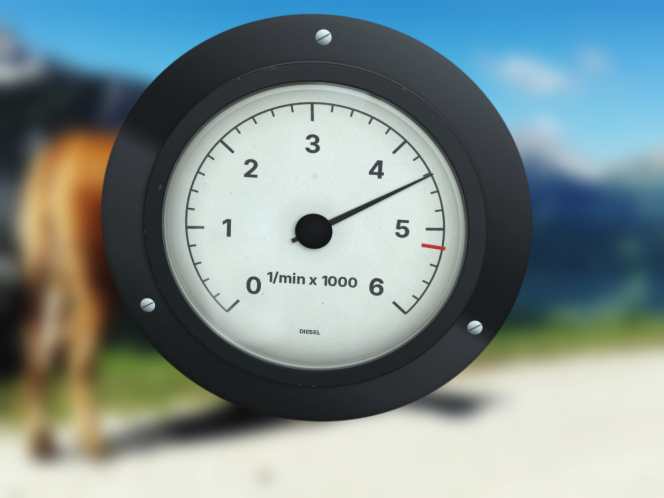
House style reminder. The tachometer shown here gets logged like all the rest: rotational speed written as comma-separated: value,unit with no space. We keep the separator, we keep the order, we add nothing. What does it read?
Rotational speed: 4400,rpm
